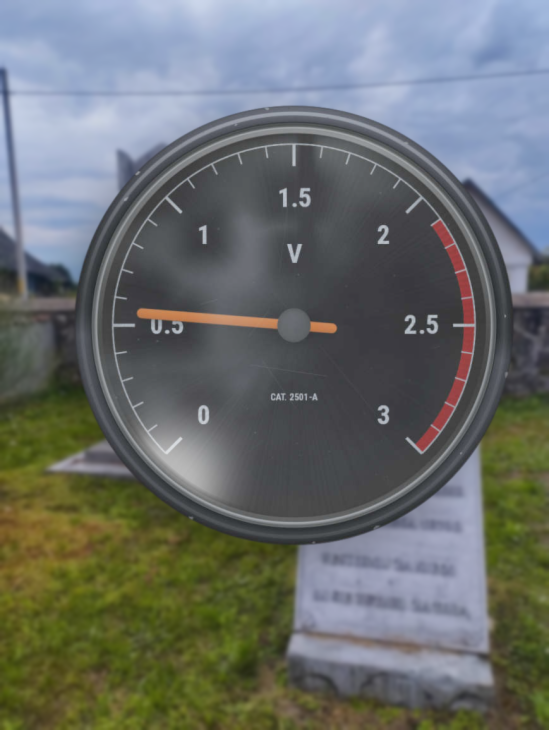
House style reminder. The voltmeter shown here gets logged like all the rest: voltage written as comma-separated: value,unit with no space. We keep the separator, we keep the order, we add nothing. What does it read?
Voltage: 0.55,V
